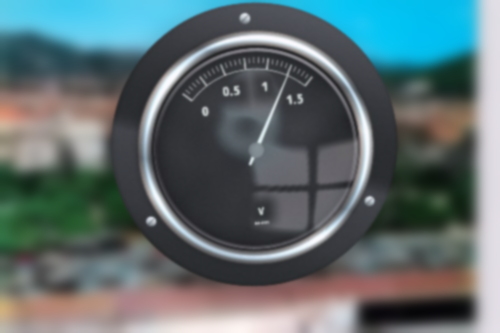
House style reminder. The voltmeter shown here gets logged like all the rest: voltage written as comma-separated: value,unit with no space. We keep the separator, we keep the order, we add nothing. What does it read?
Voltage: 1.25,V
